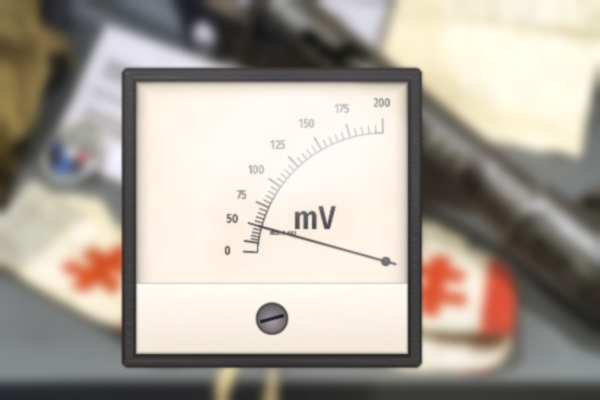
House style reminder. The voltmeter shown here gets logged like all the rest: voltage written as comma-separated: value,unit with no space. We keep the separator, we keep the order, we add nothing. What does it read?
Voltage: 50,mV
